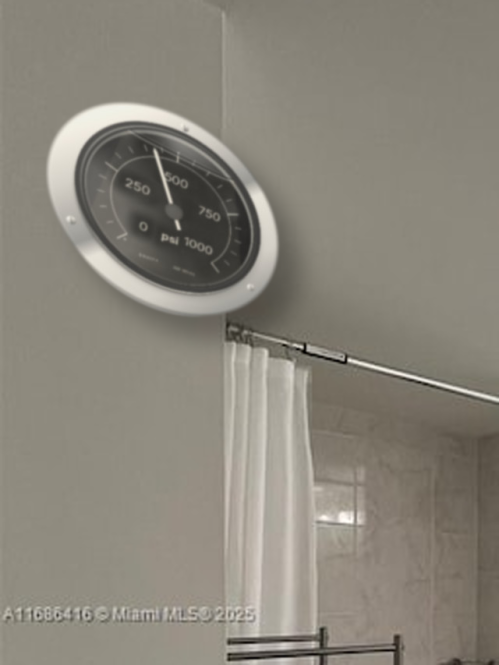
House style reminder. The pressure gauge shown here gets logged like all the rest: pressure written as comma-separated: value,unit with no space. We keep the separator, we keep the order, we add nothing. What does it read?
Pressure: 425,psi
